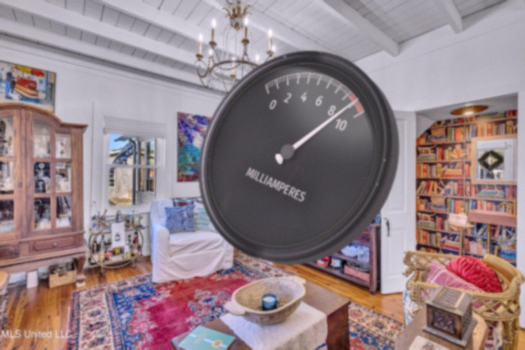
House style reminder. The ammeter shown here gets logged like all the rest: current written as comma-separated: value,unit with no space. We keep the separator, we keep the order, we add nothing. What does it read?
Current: 9,mA
